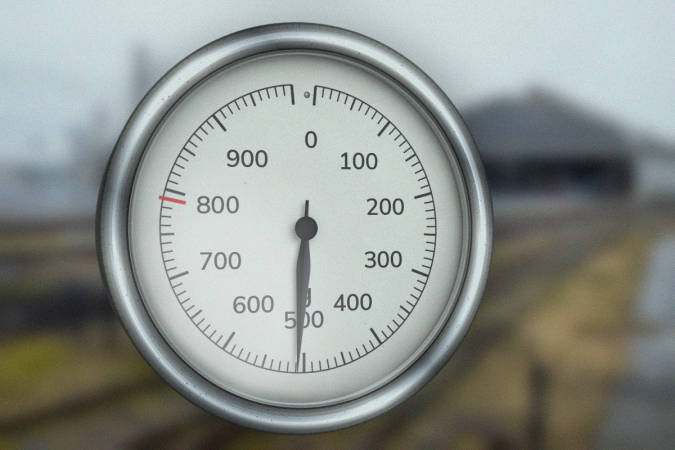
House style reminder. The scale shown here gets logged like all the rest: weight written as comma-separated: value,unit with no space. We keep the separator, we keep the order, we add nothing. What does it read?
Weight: 510,g
